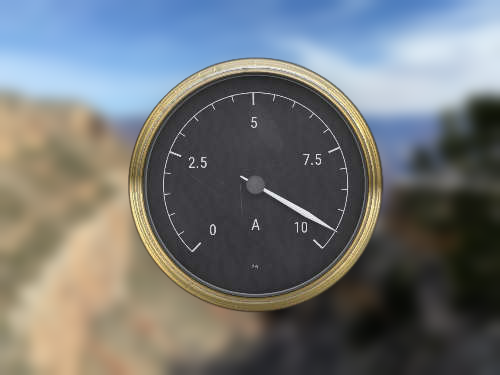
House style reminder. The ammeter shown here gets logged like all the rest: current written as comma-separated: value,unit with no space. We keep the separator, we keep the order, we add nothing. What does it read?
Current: 9.5,A
